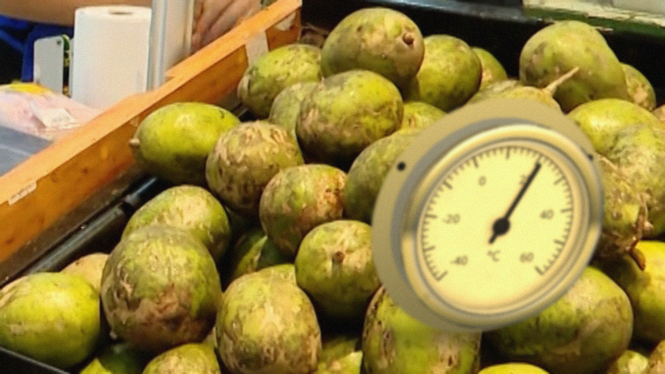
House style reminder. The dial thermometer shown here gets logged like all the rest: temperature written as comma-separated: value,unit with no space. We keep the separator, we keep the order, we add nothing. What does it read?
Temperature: 20,°C
